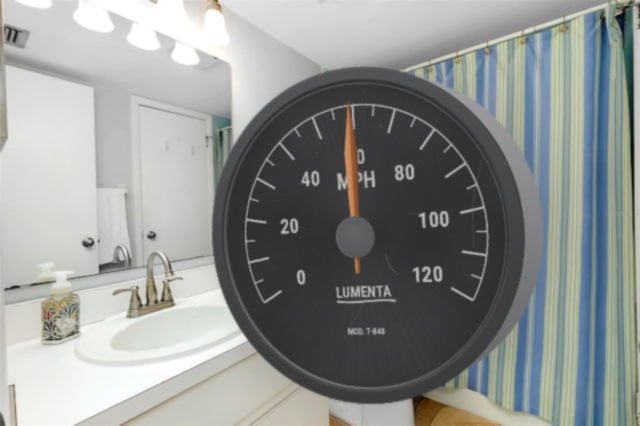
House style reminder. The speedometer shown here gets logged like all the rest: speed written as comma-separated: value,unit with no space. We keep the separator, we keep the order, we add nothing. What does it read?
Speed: 60,mph
